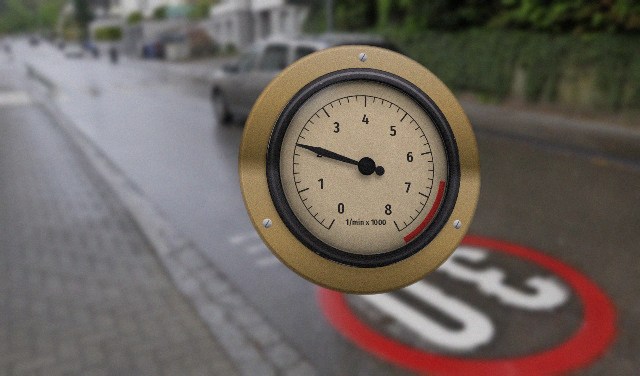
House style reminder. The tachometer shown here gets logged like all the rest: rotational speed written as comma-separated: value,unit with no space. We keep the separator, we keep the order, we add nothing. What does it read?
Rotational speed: 2000,rpm
